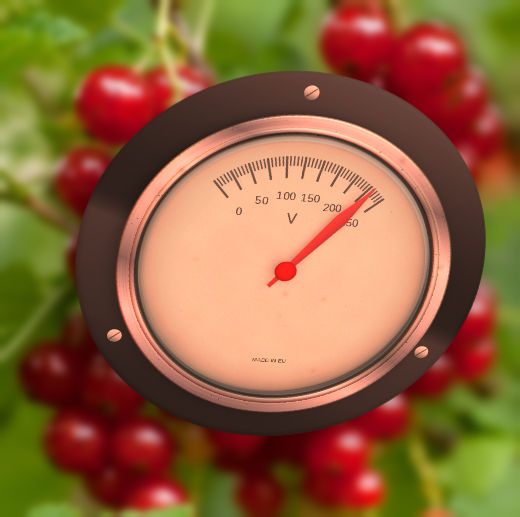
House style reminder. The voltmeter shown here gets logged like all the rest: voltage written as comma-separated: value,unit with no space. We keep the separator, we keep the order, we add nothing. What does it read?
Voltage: 225,V
